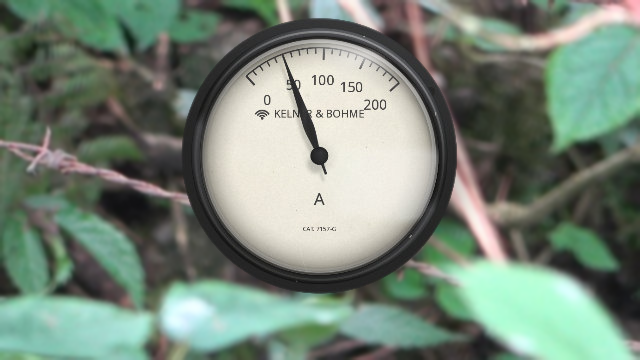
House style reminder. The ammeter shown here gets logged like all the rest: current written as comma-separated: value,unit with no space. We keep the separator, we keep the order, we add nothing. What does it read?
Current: 50,A
